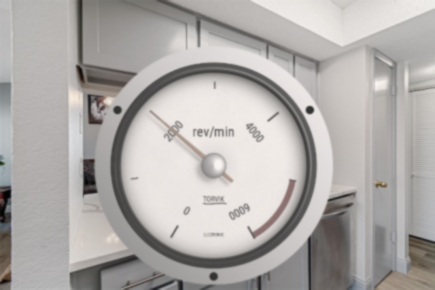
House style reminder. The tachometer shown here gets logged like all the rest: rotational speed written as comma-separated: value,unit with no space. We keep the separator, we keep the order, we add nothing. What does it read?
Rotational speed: 2000,rpm
